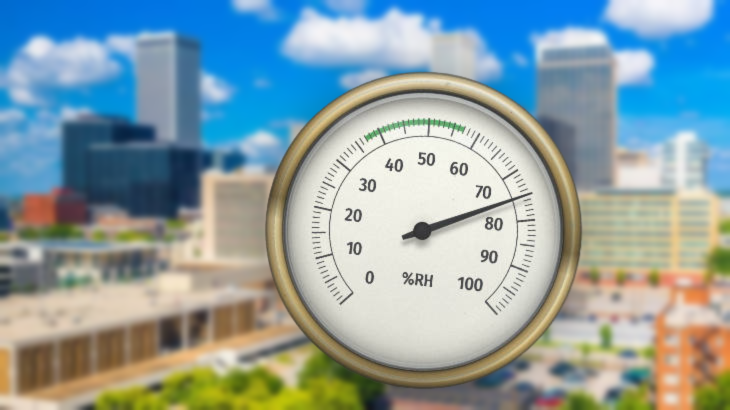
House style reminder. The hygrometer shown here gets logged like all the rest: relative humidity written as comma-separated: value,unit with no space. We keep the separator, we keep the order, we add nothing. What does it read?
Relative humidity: 75,%
